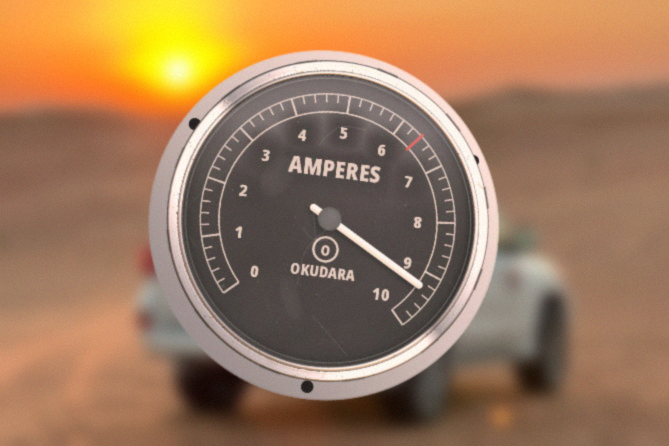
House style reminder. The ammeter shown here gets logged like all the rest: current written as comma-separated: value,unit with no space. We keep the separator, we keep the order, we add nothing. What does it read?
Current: 9.3,A
